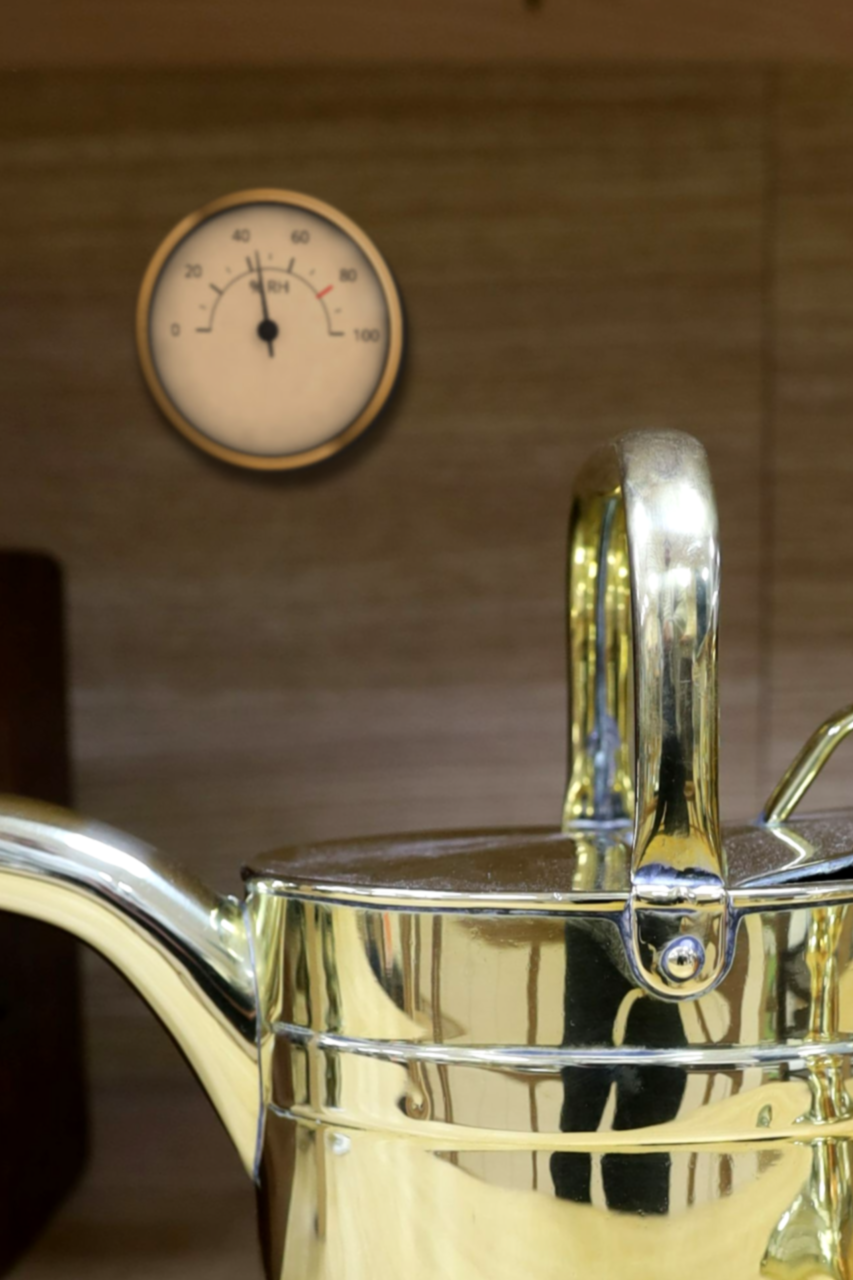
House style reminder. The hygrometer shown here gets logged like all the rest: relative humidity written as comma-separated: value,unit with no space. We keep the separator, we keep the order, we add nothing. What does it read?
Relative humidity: 45,%
